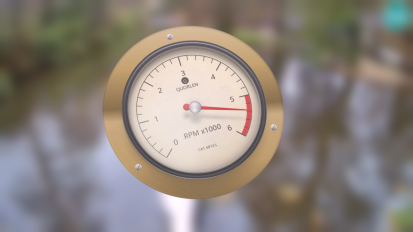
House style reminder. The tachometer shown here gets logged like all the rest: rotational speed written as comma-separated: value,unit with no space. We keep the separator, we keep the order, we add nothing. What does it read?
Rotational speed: 5400,rpm
